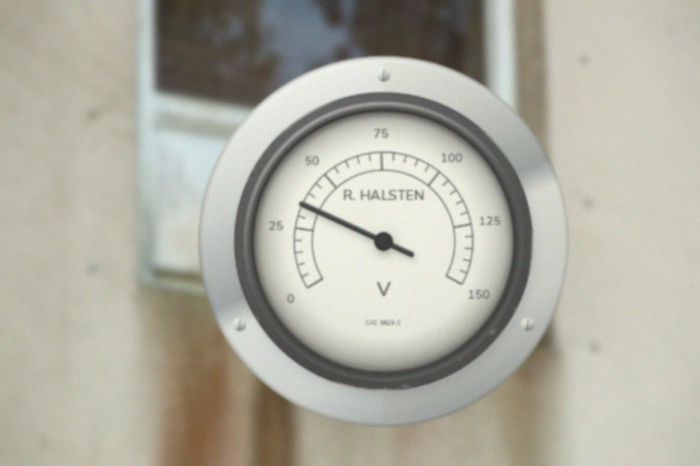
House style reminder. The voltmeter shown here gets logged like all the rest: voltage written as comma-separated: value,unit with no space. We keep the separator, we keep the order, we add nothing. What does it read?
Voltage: 35,V
